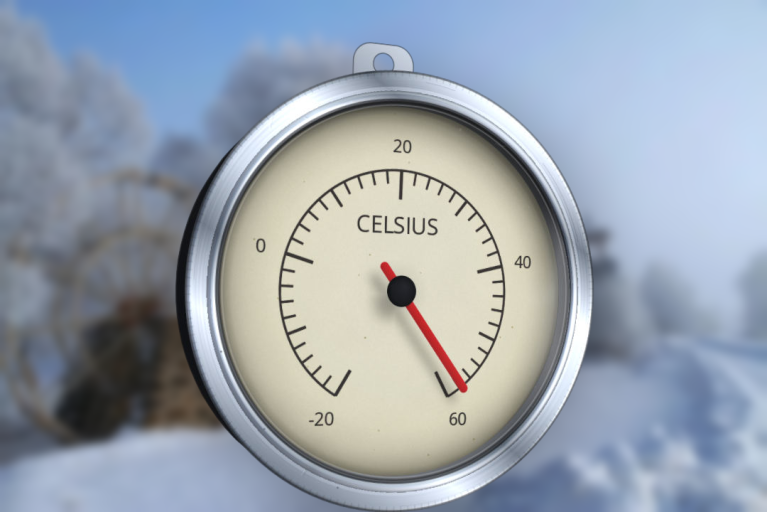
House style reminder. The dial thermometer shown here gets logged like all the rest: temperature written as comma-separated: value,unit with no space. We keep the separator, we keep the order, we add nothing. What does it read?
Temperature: 58,°C
